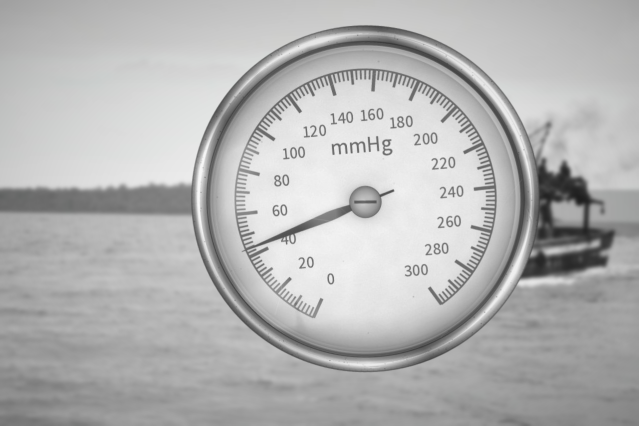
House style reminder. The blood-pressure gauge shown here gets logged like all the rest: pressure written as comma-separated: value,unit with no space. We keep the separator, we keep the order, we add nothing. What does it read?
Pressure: 44,mmHg
